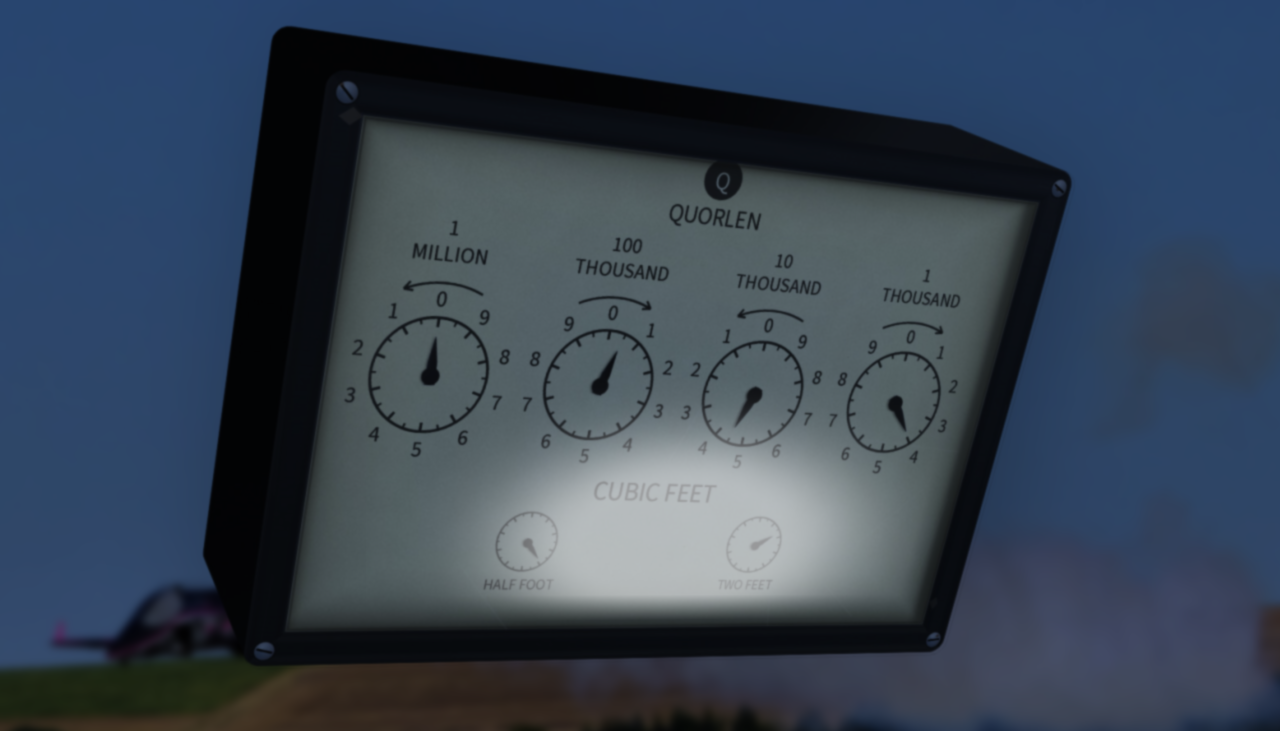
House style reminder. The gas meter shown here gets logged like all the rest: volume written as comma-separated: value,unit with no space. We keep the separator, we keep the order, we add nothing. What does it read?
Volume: 4400,ft³
